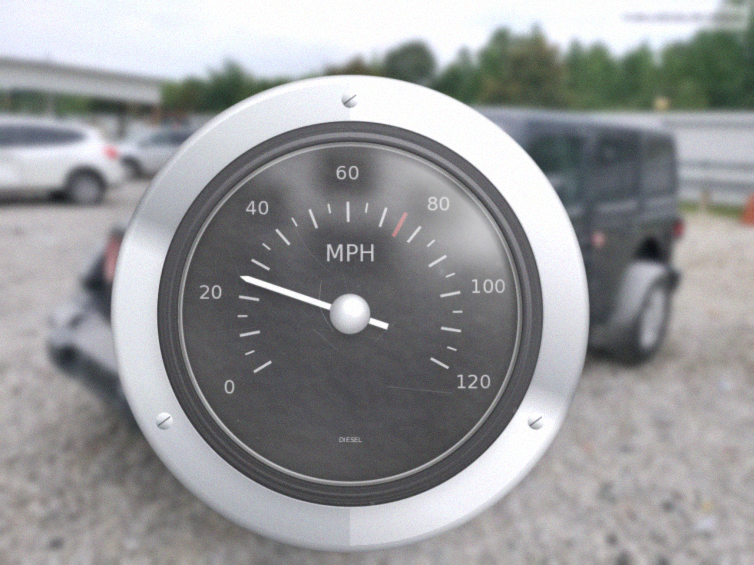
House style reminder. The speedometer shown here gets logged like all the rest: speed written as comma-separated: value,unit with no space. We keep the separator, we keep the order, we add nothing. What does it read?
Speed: 25,mph
